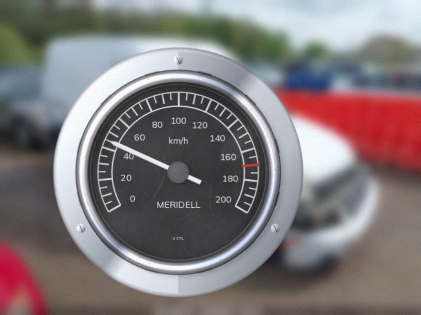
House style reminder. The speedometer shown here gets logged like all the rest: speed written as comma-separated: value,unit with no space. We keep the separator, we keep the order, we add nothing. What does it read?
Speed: 45,km/h
